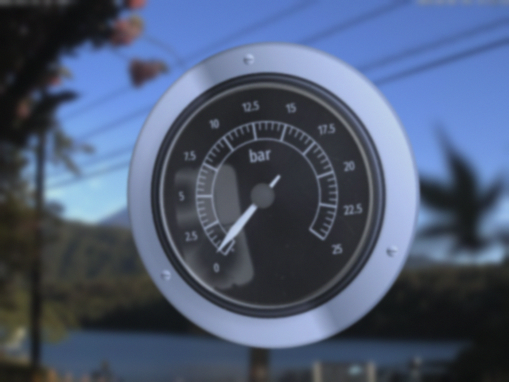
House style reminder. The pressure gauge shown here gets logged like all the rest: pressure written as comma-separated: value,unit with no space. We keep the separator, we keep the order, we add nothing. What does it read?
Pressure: 0.5,bar
